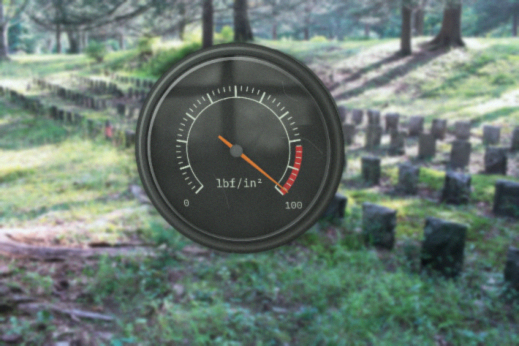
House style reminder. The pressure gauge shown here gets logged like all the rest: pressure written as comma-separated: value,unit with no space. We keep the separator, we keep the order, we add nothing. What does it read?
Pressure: 98,psi
